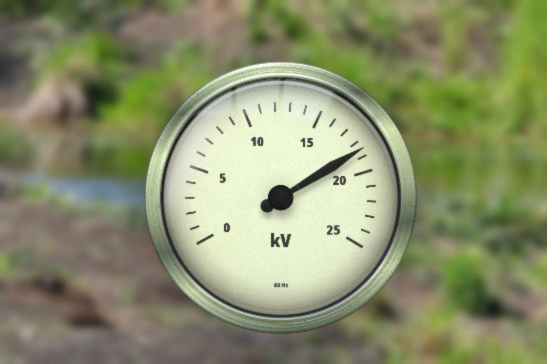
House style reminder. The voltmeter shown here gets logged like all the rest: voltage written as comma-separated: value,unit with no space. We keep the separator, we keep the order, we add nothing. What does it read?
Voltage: 18.5,kV
